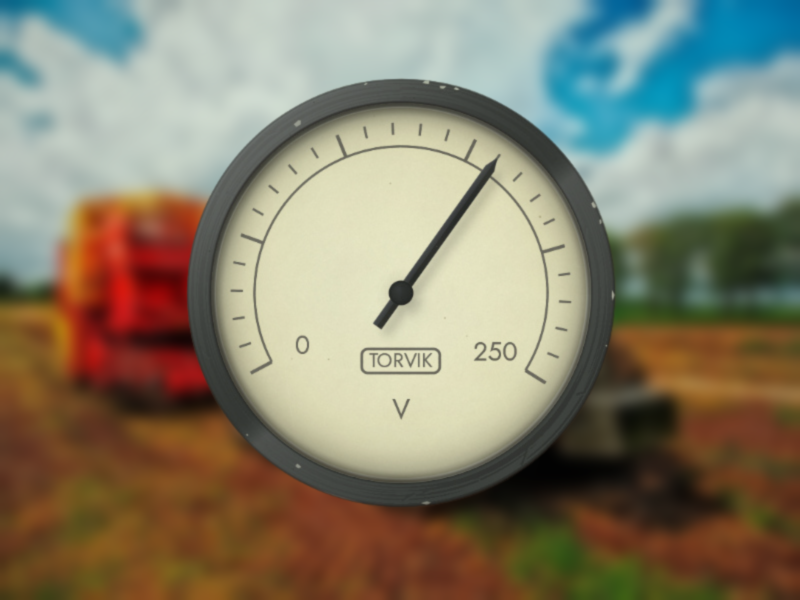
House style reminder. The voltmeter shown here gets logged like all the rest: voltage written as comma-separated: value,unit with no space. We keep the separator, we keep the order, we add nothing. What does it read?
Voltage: 160,V
